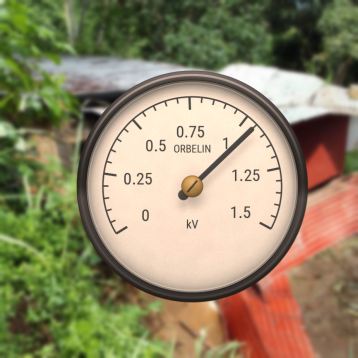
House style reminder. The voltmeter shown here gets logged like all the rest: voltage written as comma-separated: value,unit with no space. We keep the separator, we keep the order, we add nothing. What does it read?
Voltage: 1.05,kV
